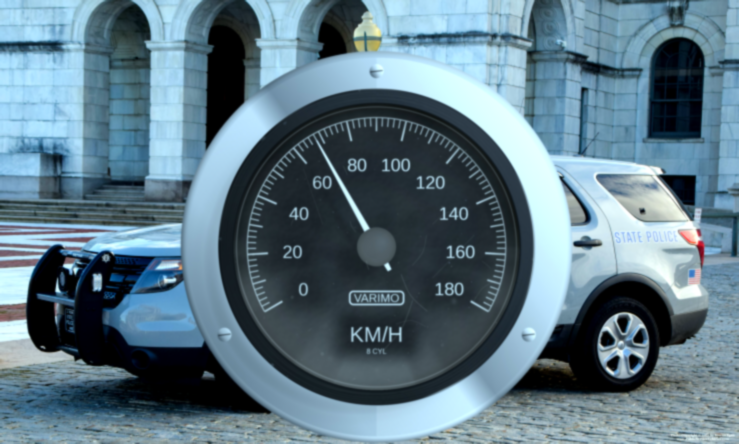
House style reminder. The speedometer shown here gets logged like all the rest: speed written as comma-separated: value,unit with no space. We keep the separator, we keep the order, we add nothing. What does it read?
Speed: 68,km/h
